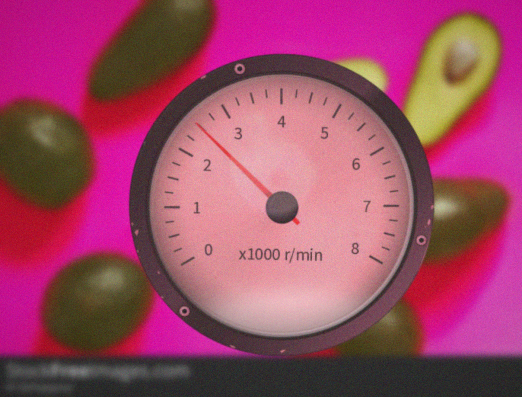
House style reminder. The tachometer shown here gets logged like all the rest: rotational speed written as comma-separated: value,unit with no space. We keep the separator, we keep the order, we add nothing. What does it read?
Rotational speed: 2500,rpm
